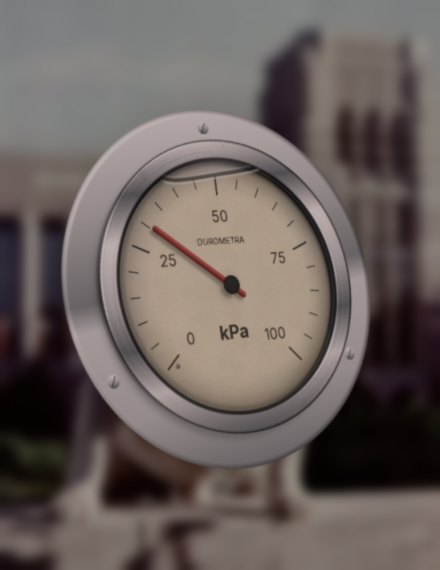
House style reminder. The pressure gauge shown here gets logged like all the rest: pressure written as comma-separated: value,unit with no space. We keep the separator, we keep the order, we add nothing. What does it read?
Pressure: 30,kPa
